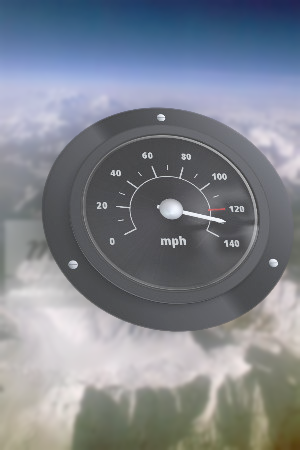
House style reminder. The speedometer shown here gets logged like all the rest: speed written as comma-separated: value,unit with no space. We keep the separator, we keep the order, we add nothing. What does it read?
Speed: 130,mph
